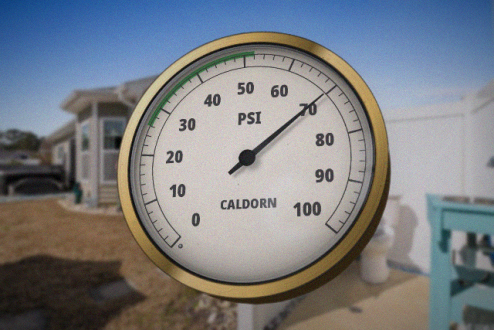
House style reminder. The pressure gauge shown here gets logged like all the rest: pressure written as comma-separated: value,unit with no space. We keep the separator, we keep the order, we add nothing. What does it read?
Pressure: 70,psi
